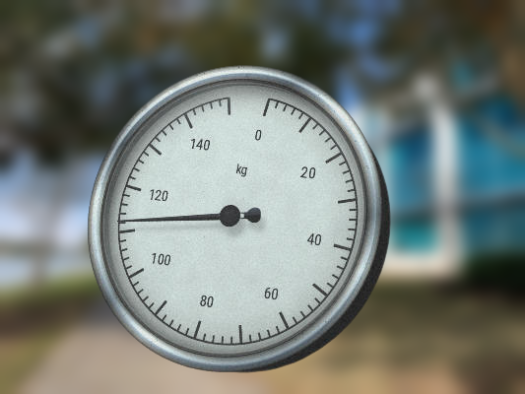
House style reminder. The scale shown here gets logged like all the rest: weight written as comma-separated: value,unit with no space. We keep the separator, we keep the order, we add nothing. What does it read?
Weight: 112,kg
